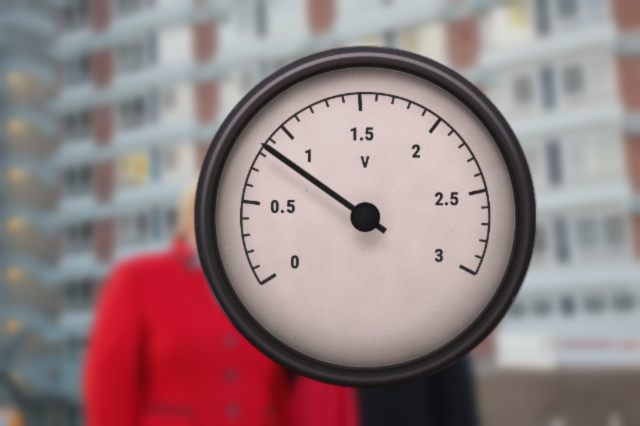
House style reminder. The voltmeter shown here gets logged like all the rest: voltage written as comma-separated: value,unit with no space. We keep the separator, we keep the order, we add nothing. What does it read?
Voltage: 0.85,V
